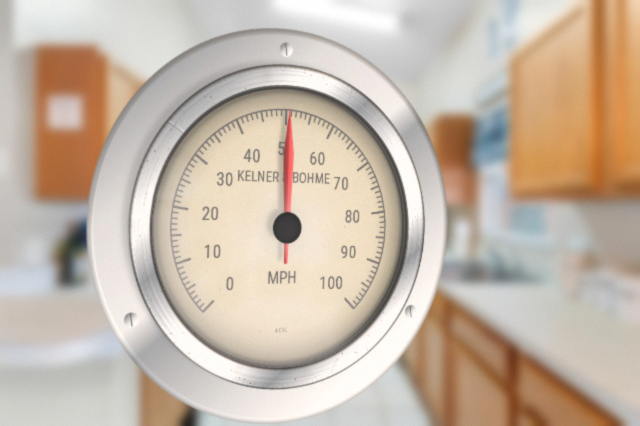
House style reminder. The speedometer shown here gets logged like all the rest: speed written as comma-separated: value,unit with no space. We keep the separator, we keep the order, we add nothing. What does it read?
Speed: 50,mph
